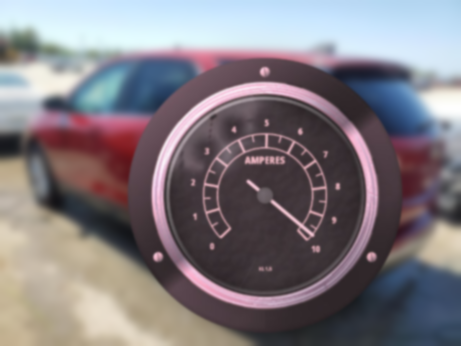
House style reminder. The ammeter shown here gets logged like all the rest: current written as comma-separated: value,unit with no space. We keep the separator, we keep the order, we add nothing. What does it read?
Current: 9.75,A
